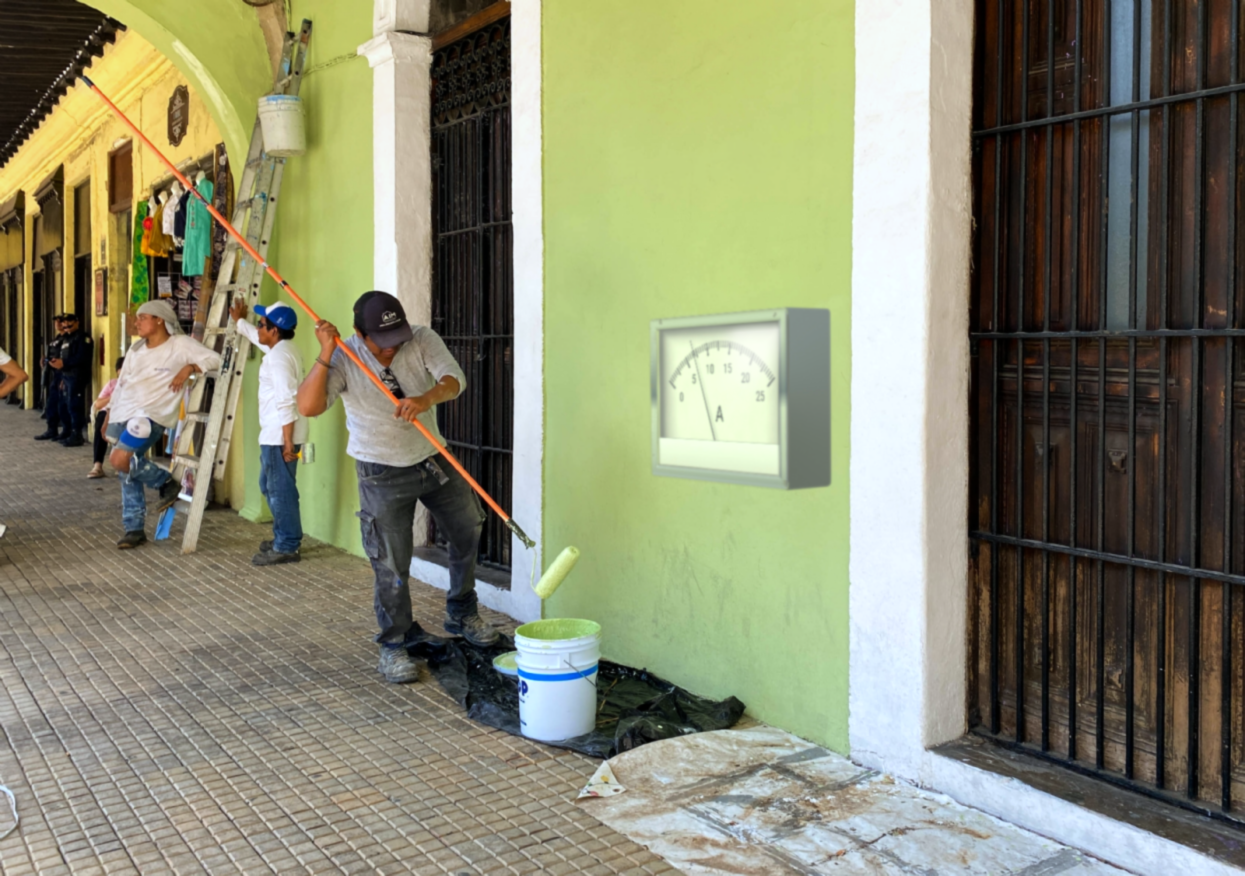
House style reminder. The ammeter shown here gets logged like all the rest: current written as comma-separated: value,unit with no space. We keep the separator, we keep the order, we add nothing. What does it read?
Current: 7.5,A
